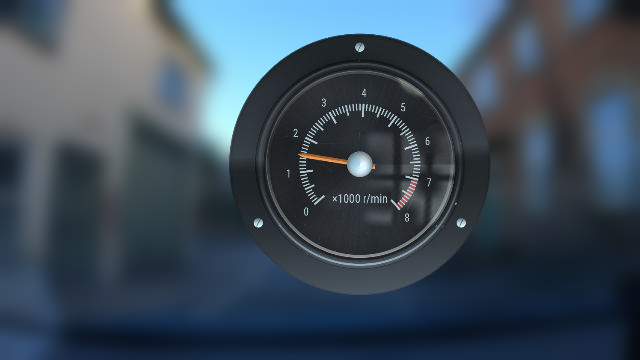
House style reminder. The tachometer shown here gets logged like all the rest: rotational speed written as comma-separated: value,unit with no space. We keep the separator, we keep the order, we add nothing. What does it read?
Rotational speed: 1500,rpm
